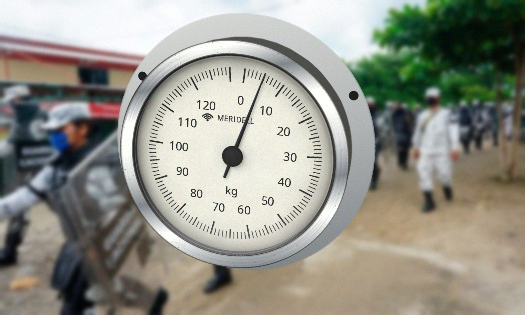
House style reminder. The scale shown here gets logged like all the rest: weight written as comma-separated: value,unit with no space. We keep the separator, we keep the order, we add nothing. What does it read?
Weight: 5,kg
